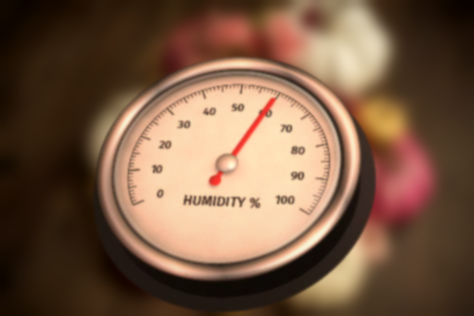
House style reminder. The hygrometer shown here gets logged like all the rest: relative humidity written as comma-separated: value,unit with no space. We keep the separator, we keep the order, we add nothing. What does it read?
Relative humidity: 60,%
